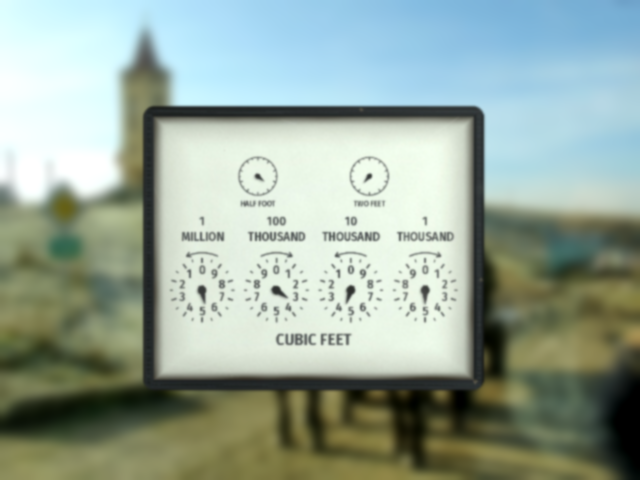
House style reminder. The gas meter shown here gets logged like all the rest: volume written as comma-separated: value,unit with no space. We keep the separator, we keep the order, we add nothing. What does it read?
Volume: 534500,ft³
